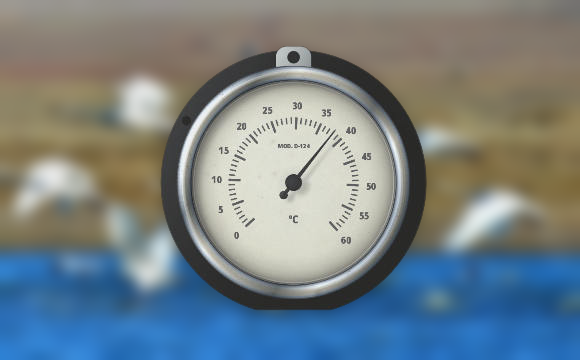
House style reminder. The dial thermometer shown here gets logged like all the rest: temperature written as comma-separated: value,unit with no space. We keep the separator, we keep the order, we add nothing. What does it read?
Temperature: 38,°C
